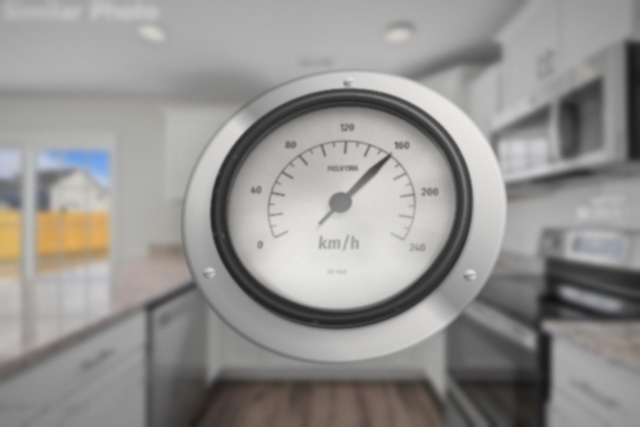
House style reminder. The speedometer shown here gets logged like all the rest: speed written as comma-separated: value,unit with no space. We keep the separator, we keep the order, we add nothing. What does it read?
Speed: 160,km/h
